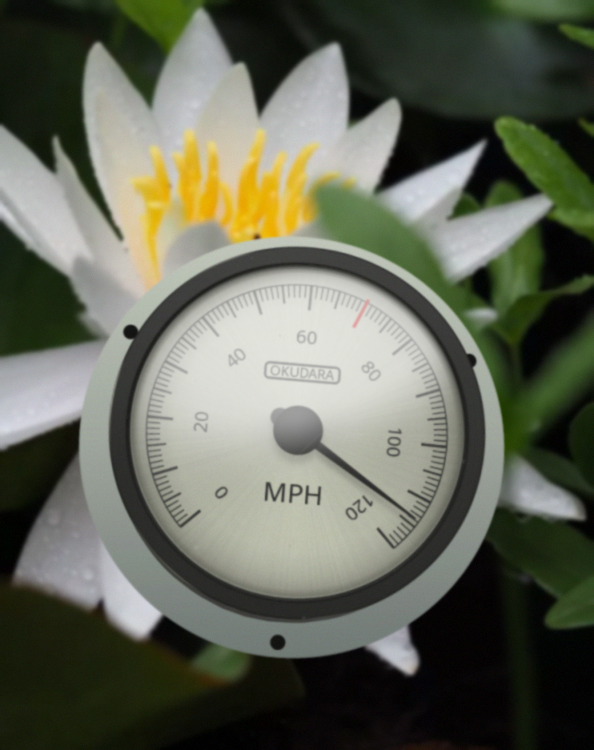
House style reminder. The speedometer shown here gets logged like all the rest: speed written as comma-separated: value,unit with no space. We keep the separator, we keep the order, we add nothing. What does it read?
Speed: 114,mph
